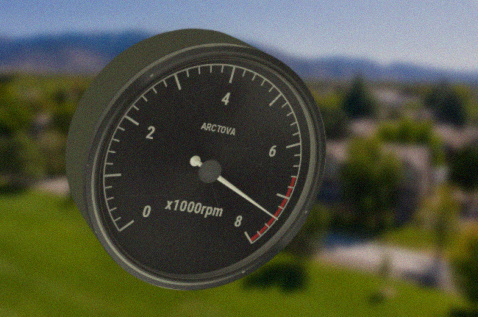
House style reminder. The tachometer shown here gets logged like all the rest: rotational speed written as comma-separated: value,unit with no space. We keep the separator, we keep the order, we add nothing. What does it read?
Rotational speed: 7400,rpm
